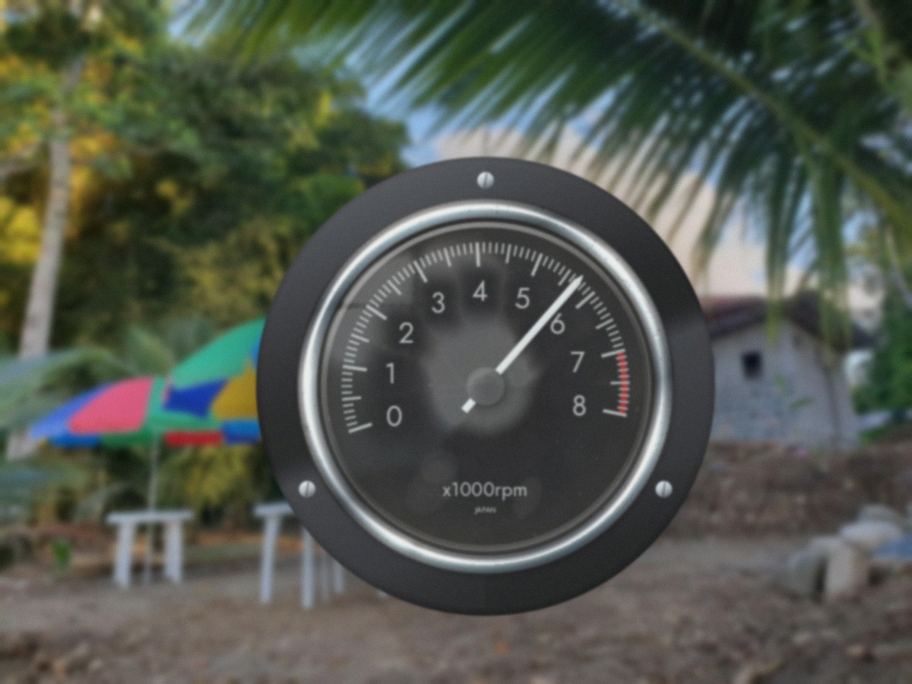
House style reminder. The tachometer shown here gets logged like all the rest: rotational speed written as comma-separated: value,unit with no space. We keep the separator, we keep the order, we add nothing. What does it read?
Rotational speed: 5700,rpm
